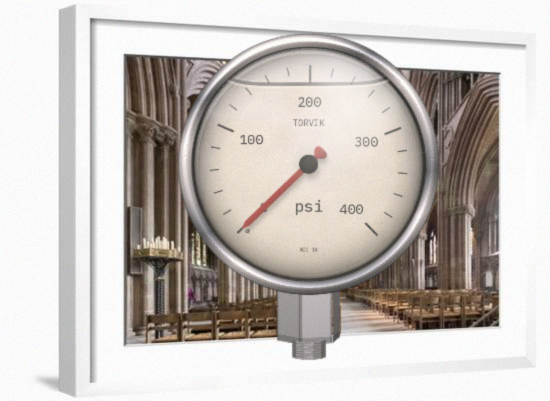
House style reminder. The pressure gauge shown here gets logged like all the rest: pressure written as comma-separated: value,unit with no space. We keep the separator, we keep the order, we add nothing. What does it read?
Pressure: 0,psi
